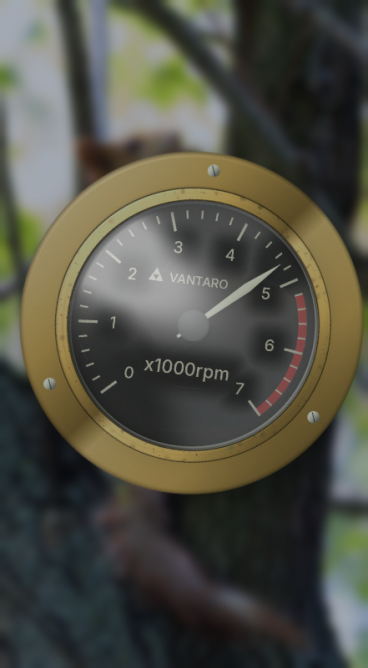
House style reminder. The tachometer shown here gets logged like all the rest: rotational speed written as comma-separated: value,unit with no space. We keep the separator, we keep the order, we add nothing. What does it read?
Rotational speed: 4700,rpm
